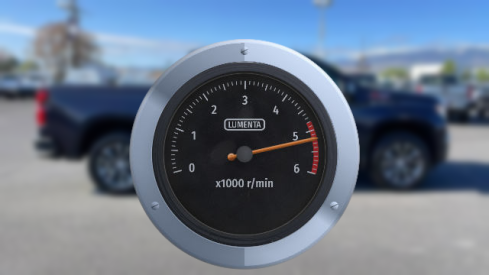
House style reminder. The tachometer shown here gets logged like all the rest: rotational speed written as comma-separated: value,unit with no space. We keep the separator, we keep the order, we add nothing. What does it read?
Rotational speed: 5200,rpm
